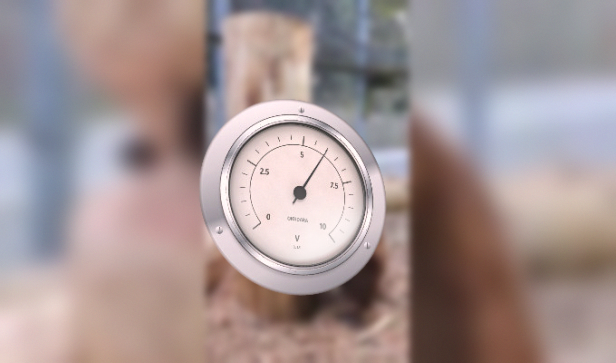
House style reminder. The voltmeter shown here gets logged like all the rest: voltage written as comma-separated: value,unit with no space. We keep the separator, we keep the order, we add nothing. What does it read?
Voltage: 6,V
